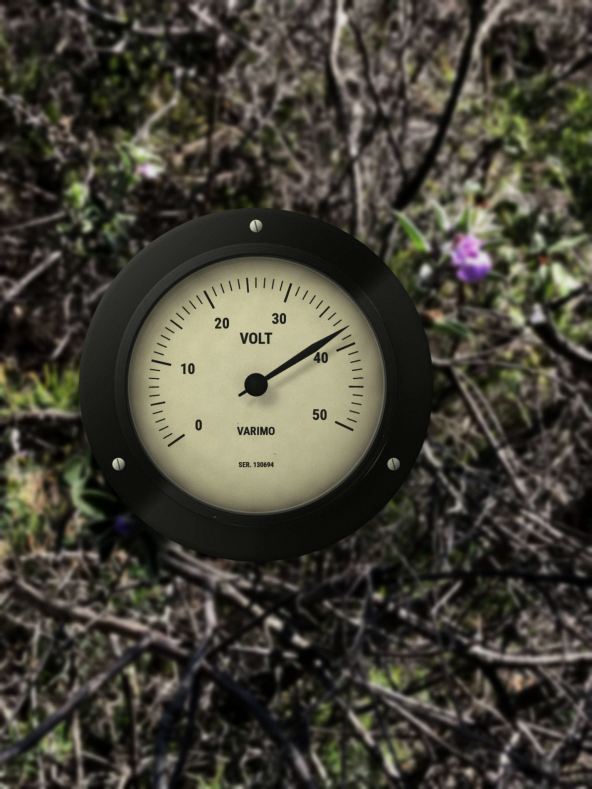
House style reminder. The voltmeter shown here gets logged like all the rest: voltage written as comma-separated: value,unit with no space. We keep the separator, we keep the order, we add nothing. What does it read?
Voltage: 38,V
